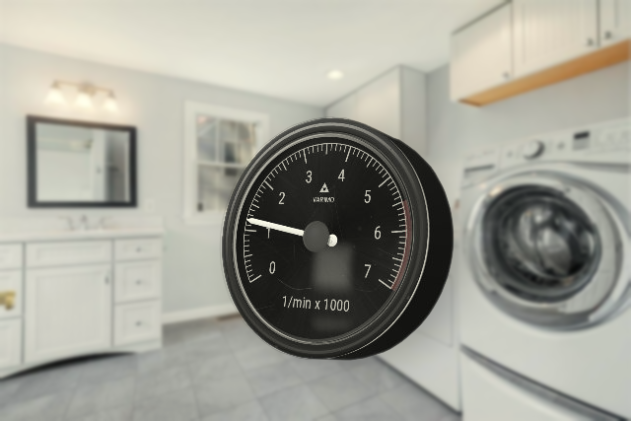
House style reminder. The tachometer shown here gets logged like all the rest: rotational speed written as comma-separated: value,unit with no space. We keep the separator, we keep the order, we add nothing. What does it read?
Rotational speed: 1200,rpm
